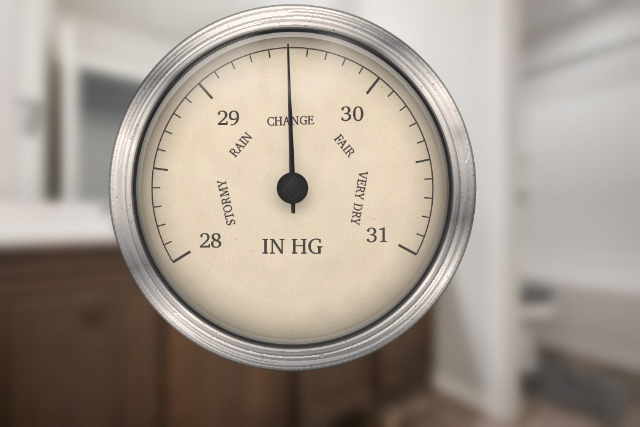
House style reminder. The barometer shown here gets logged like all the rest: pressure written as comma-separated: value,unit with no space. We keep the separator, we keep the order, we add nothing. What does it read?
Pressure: 29.5,inHg
